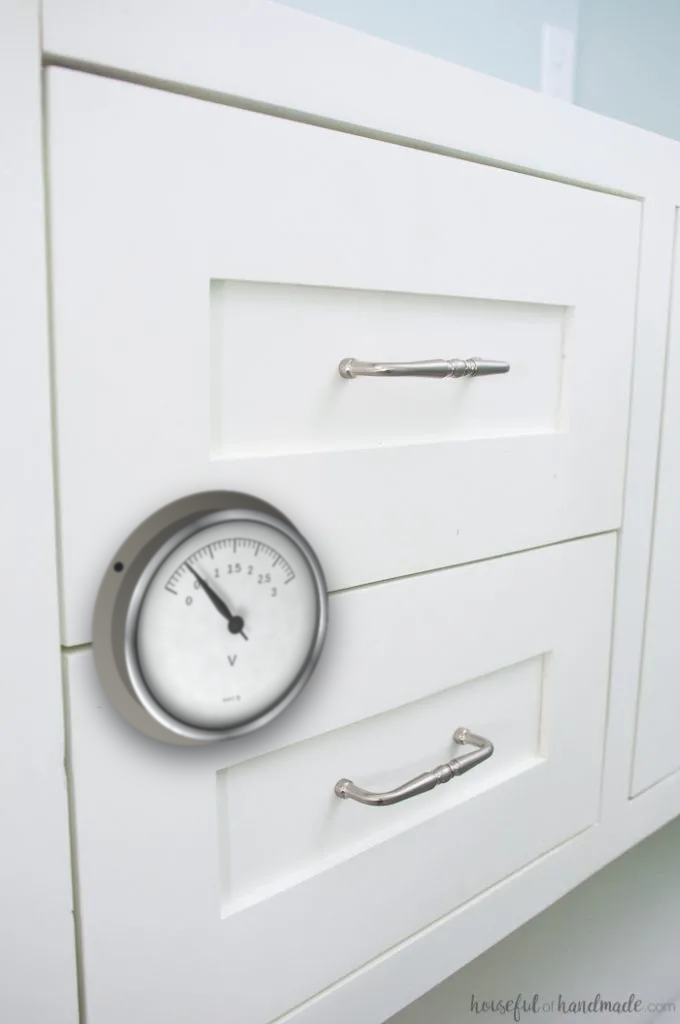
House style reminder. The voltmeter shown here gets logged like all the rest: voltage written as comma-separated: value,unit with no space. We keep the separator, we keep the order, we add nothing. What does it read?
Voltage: 0.5,V
